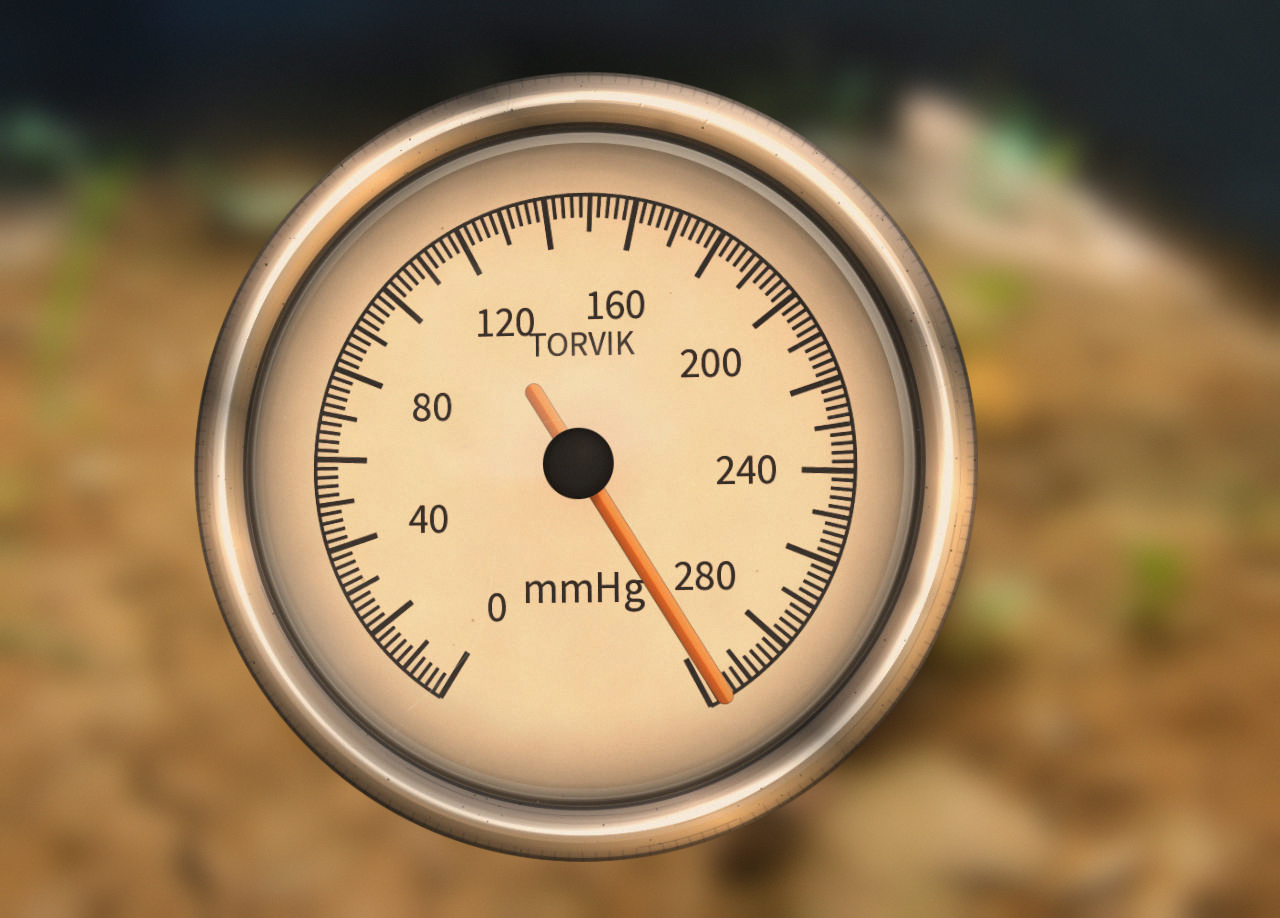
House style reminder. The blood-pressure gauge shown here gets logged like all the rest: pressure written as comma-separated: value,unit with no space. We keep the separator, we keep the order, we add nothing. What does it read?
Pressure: 296,mmHg
